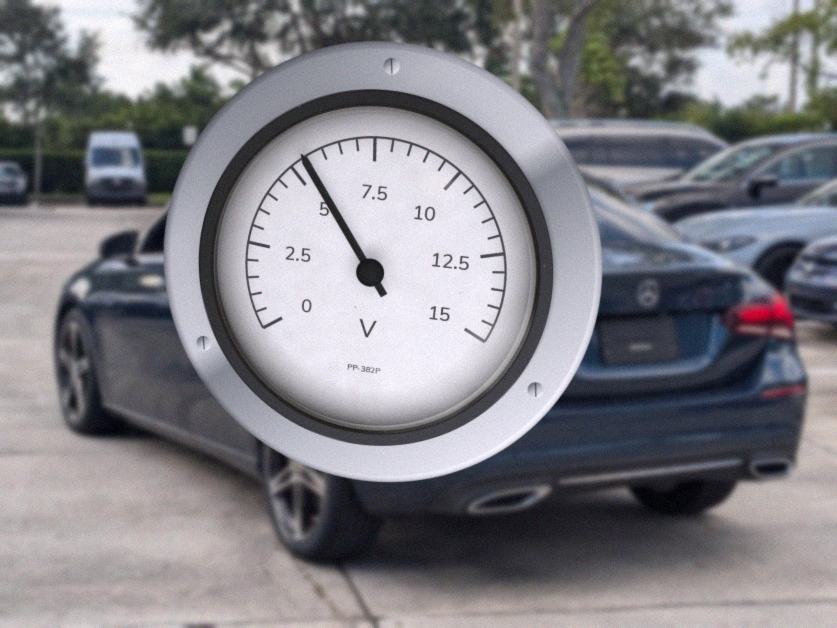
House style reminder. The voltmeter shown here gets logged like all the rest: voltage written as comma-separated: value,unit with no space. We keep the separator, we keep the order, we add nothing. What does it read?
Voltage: 5.5,V
